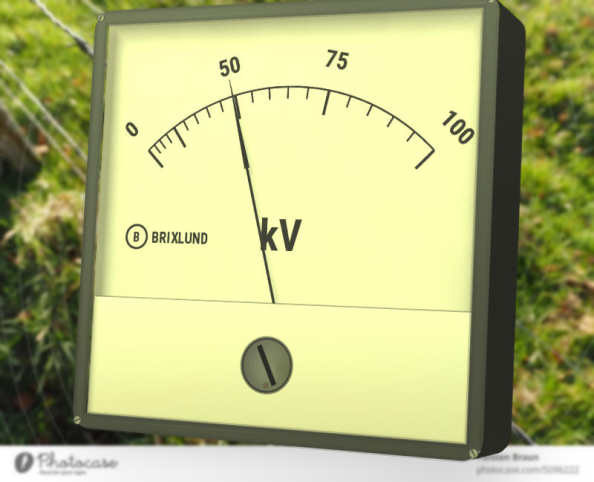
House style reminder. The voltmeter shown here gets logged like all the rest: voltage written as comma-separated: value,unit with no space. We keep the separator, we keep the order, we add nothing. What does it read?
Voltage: 50,kV
